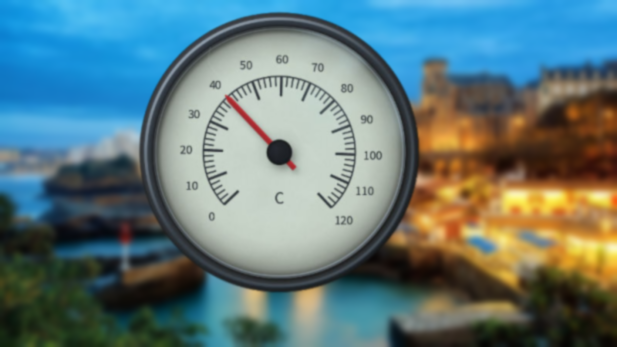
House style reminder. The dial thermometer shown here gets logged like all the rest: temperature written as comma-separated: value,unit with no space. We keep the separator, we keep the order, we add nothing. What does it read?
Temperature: 40,°C
